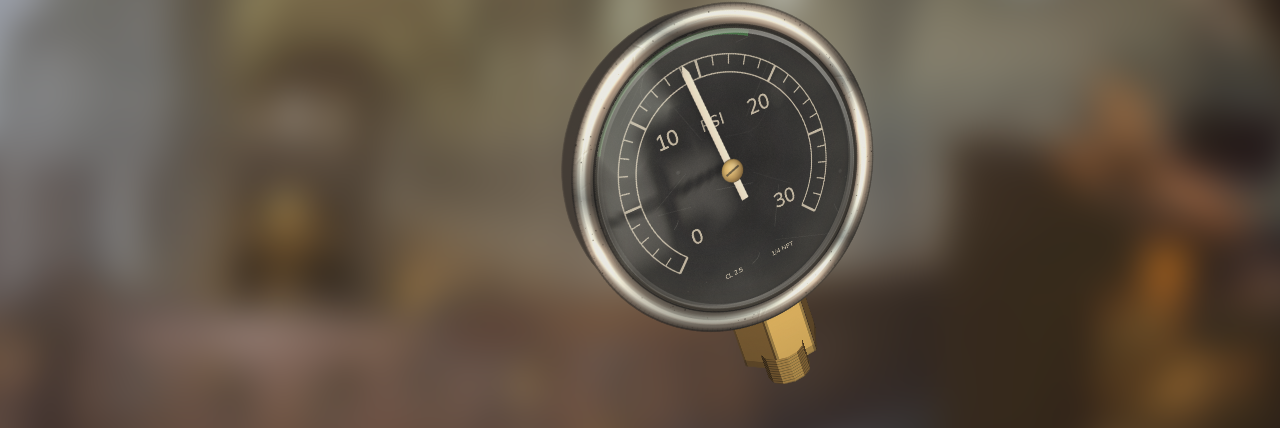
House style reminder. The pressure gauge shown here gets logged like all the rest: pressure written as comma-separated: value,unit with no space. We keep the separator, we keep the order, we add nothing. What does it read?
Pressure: 14,psi
